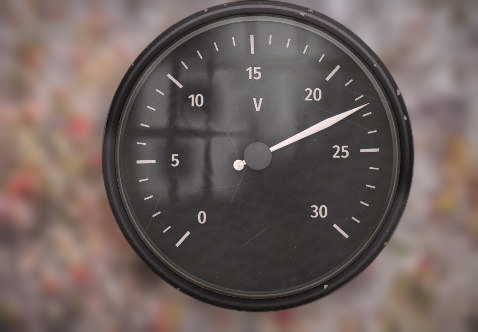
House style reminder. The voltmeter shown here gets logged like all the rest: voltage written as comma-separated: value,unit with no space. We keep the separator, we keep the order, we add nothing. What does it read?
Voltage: 22.5,V
